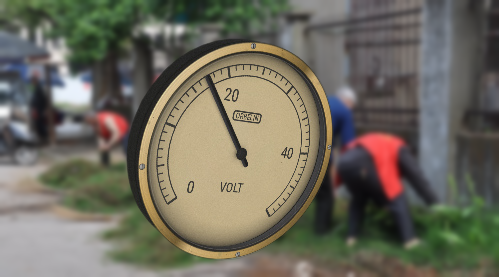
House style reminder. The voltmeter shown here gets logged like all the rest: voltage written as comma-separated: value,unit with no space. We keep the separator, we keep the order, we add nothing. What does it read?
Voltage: 17,V
